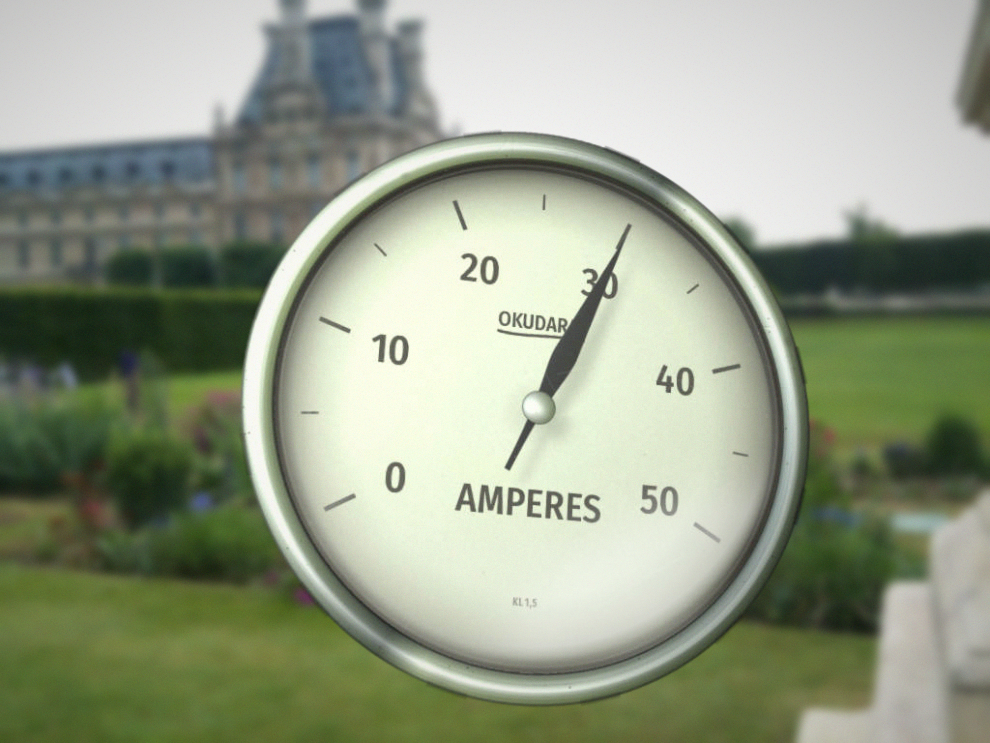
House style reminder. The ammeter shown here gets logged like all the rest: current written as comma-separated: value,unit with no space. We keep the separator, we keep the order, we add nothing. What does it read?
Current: 30,A
